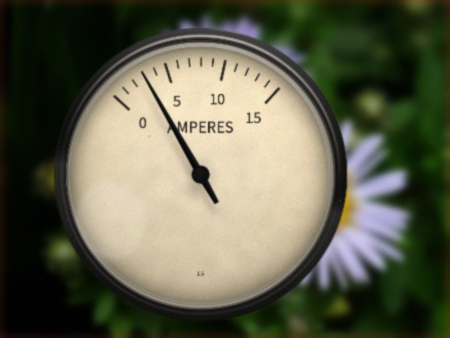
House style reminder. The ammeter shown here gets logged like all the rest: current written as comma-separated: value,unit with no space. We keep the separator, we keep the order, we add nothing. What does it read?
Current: 3,A
